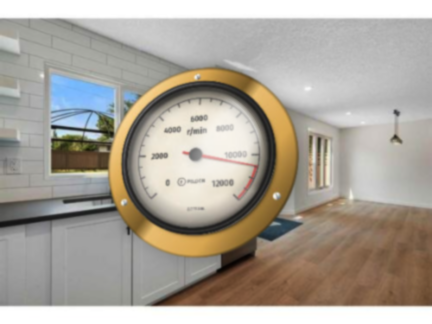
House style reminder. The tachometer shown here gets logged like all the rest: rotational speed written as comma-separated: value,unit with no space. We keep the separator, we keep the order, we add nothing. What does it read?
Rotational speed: 10500,rpm
